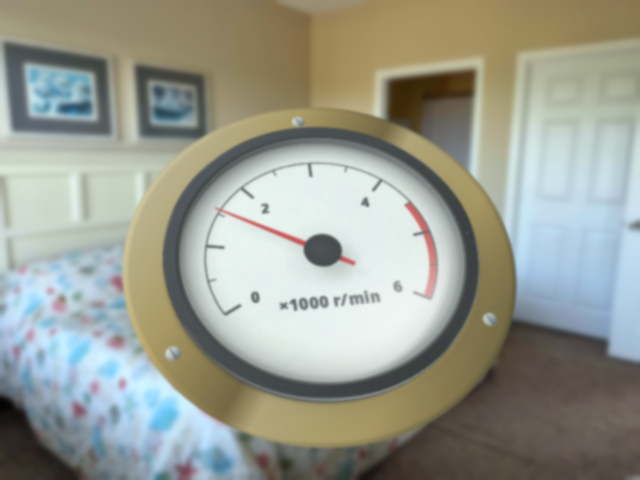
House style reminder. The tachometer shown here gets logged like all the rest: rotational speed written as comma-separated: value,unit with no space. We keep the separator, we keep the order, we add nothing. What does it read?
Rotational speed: 1500,rpm
